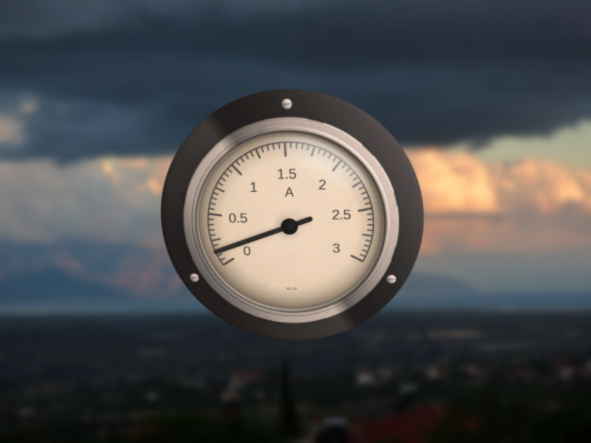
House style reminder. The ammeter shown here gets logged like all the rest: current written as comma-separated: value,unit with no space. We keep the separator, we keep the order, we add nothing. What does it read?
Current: 0.15,A
